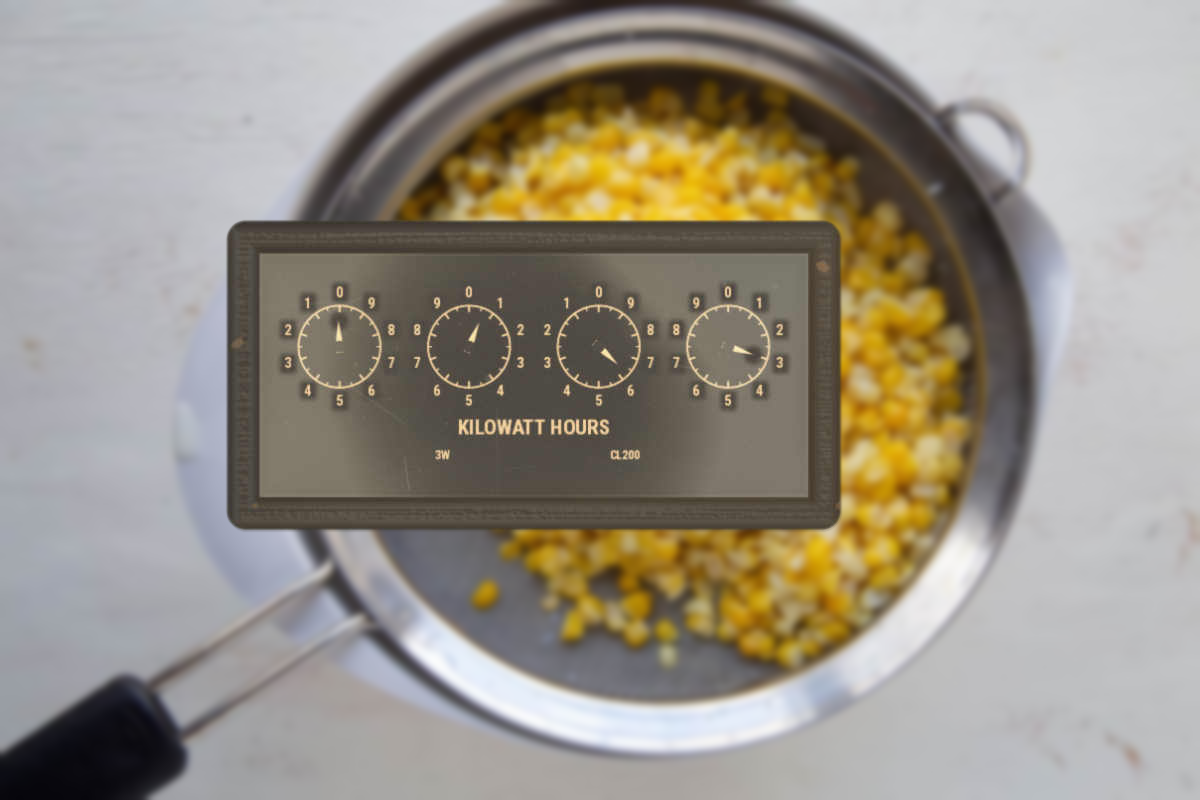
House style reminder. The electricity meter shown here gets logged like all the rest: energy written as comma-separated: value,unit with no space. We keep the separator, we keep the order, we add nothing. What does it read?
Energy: 63,kWh
